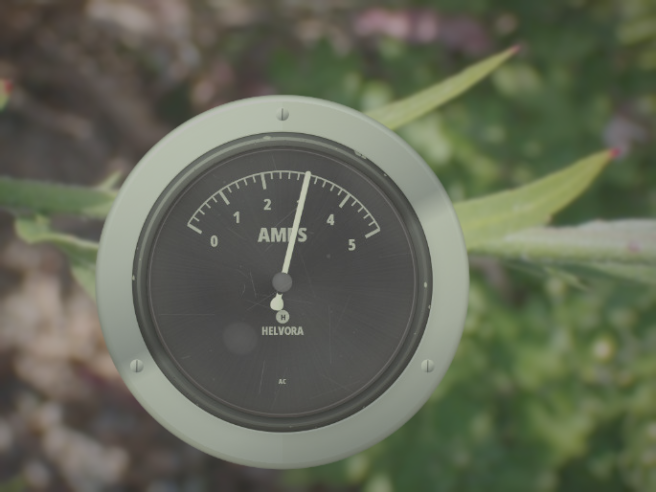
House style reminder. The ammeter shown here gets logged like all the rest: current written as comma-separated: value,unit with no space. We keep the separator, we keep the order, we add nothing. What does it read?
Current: 3,A
